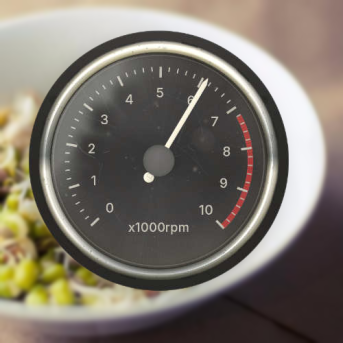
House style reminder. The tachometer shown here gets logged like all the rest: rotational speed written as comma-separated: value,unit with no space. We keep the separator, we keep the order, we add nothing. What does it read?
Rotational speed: 6100,rpm
